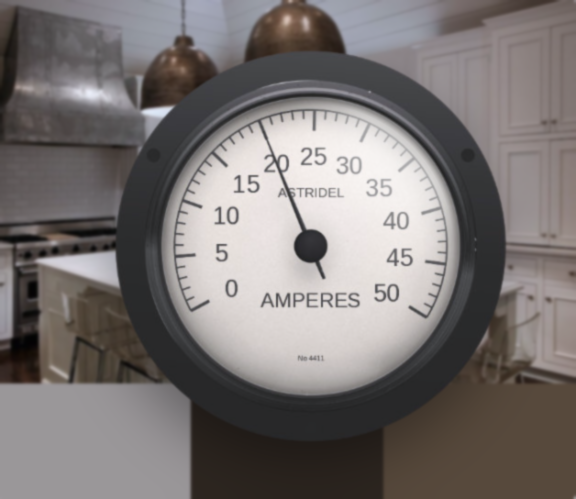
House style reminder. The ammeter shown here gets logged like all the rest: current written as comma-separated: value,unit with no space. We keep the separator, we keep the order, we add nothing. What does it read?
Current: 20,A
